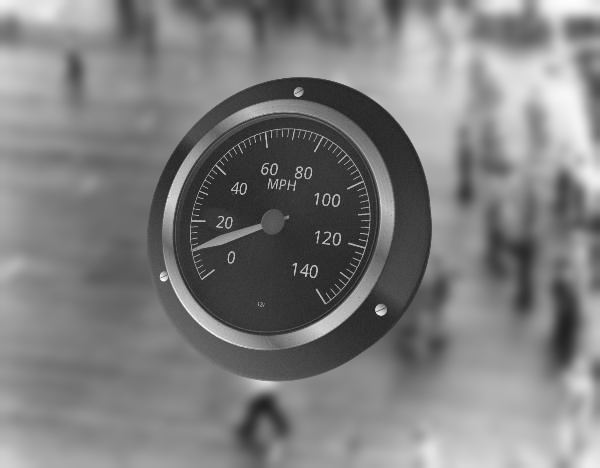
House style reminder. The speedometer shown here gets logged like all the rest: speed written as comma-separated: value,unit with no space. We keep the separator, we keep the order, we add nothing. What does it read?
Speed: 10,mph
